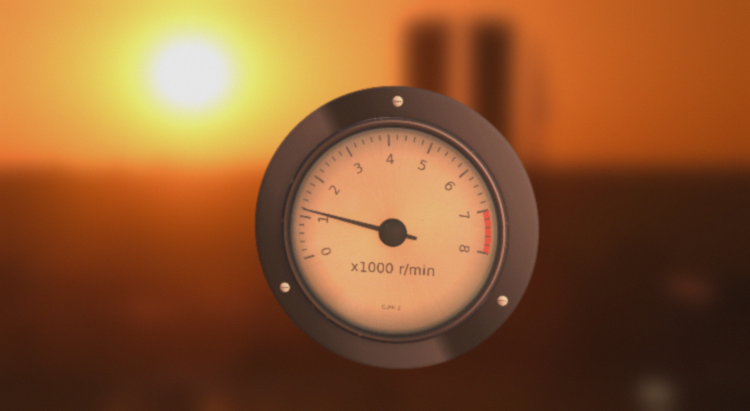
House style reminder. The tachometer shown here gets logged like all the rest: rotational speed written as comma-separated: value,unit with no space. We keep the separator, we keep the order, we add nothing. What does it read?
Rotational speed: 1200,rpm
